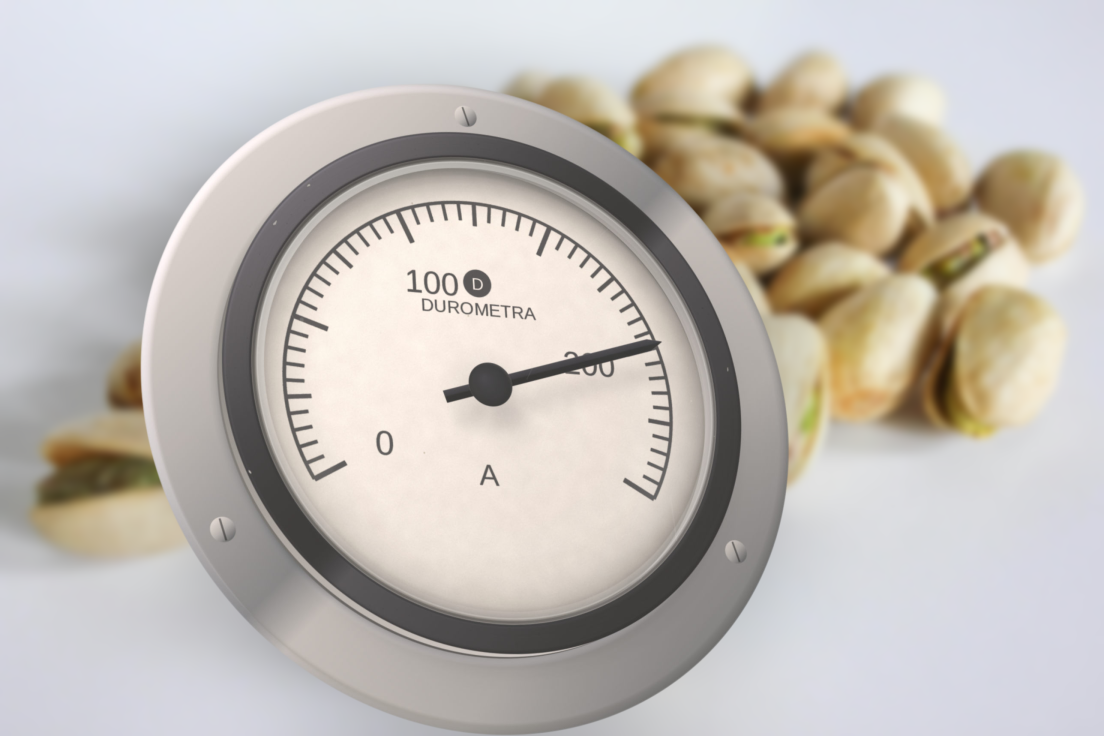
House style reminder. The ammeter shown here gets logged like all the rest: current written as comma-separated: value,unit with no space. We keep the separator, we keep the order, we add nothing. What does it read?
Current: 200,A
